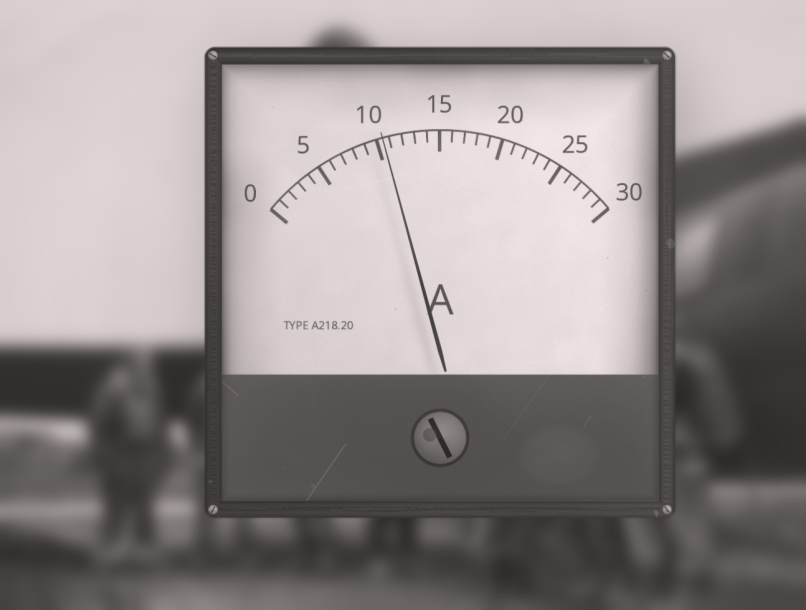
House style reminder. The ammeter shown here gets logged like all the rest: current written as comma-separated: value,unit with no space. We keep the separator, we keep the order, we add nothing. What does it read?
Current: 10.5,A
